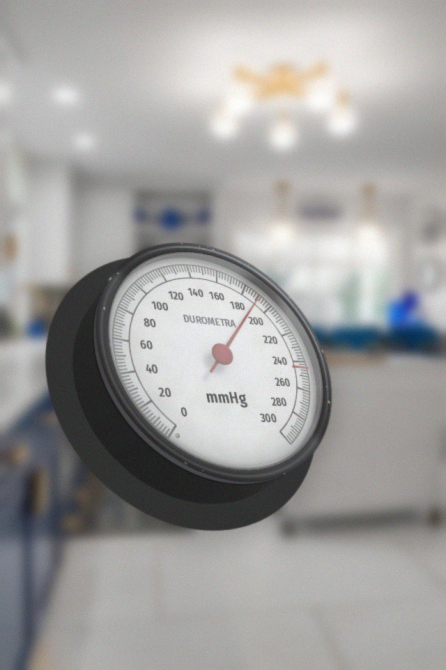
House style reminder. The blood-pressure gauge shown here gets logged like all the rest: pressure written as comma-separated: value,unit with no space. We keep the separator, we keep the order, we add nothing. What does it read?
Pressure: 190,mmHg
